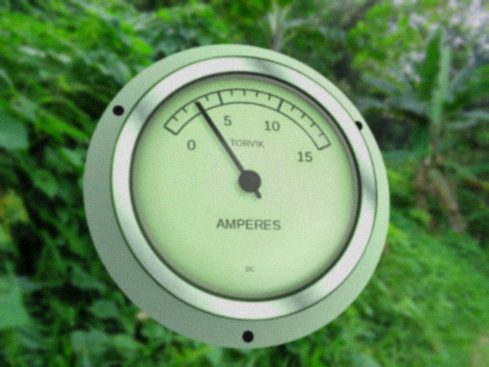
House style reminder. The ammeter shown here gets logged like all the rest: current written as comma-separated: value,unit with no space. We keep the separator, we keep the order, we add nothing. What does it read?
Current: 3,A
